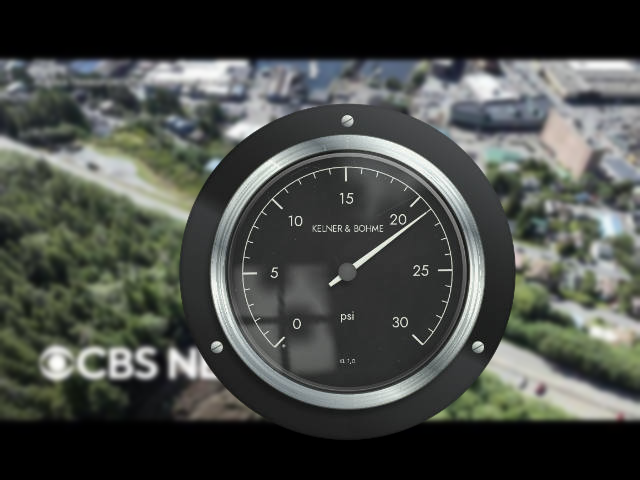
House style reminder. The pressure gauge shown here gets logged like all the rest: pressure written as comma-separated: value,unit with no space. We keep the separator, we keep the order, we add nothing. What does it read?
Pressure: 21,psi
